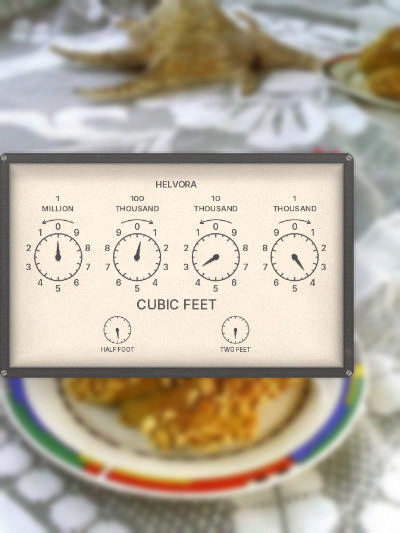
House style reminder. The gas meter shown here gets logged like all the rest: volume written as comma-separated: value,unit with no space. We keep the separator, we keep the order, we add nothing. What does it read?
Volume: 3400,ft³
